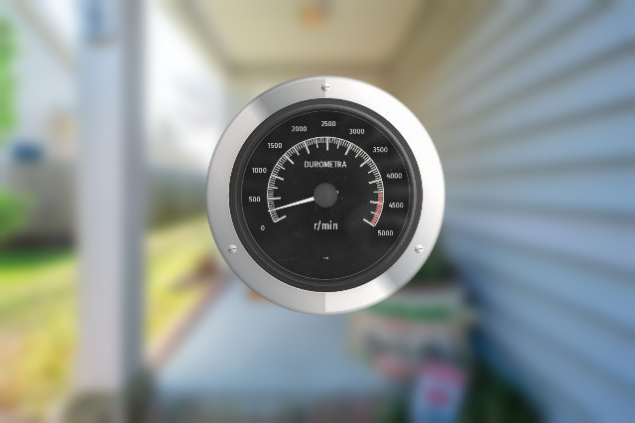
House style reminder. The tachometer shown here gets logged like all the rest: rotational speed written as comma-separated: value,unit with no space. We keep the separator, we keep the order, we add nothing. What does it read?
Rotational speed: 250,rpm
